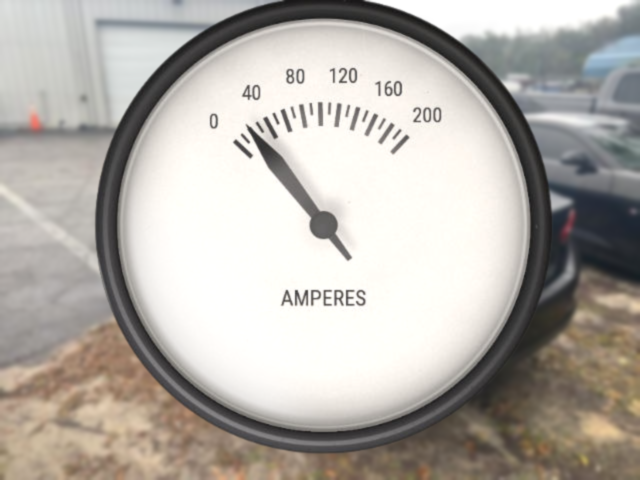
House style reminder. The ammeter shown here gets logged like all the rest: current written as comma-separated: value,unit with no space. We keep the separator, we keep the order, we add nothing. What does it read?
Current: 20,A
